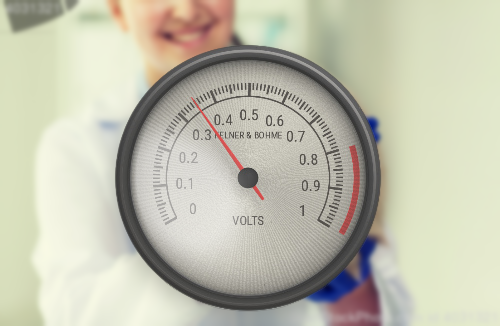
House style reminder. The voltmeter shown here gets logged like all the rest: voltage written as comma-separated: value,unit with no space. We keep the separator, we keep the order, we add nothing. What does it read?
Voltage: 0.35,V
